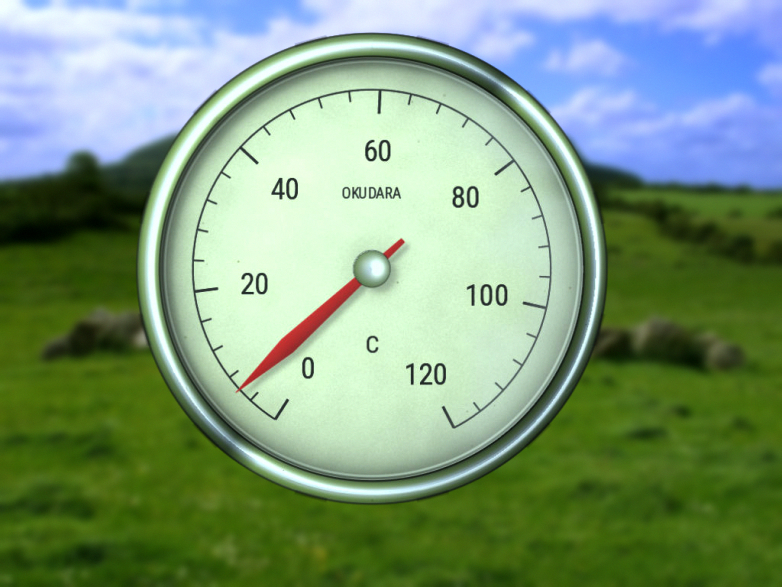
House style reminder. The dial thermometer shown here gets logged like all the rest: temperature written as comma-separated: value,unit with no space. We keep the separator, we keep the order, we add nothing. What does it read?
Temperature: 6,°C
